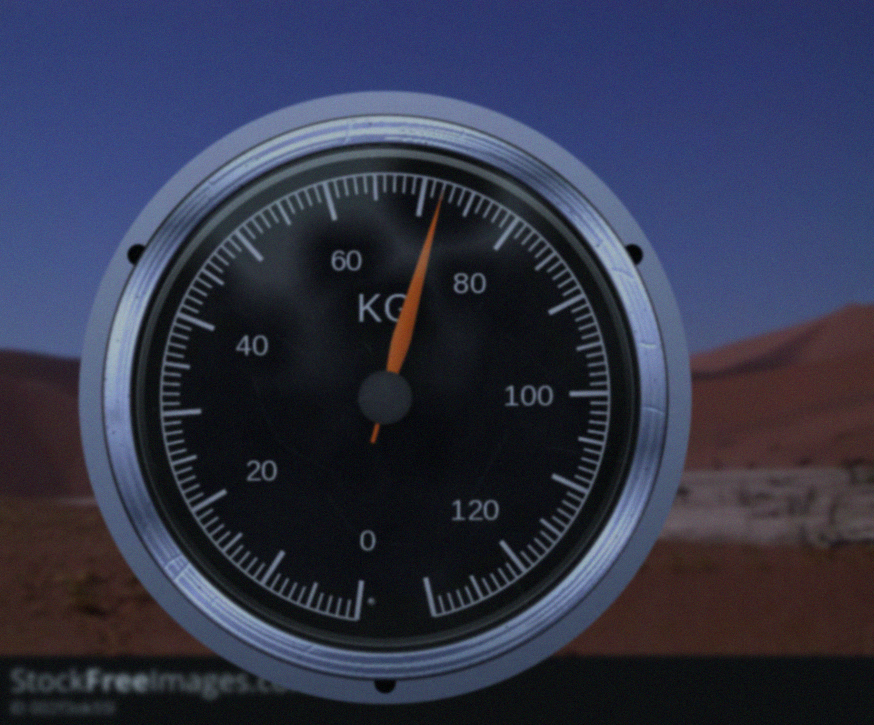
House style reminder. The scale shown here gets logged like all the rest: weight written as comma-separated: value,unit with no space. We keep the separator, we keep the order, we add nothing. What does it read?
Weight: 72,kg
